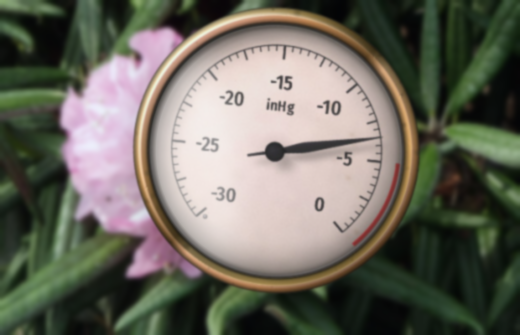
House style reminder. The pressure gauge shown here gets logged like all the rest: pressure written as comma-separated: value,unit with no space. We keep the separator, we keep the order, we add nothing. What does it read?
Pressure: -6.5,inHg
